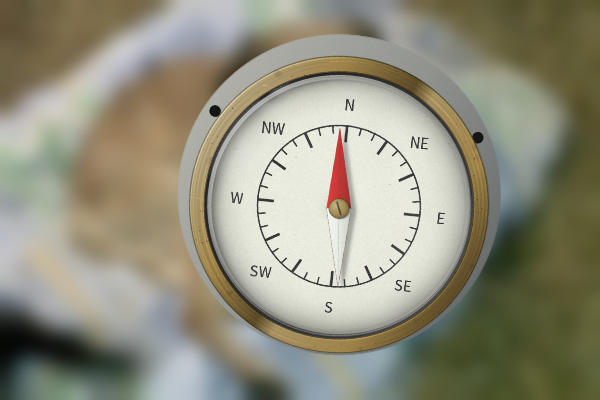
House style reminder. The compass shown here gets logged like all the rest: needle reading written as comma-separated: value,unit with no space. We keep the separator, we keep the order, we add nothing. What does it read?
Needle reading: 355,°
